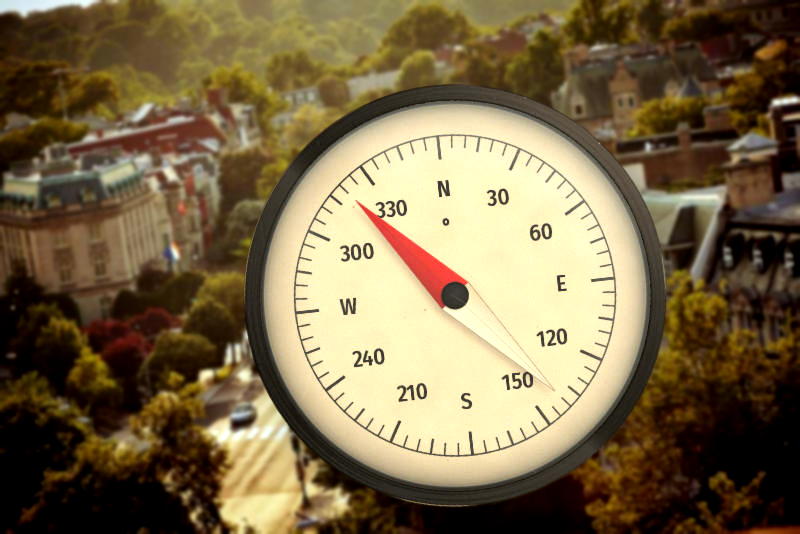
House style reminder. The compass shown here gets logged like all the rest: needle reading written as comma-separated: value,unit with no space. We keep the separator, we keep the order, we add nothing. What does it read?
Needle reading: 320,°
